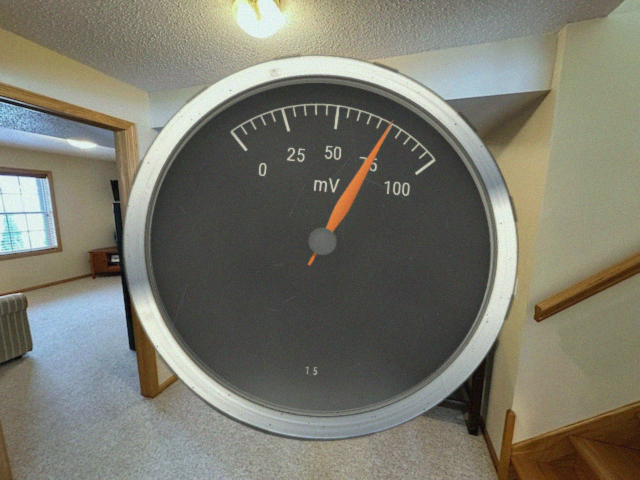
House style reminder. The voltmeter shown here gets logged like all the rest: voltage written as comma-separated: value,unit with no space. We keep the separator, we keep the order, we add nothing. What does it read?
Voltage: 75,mV
